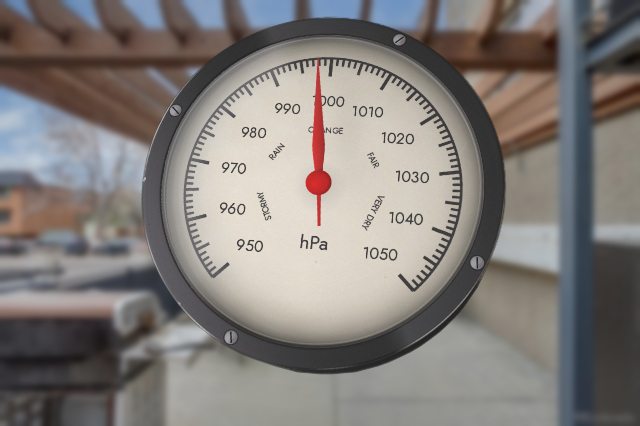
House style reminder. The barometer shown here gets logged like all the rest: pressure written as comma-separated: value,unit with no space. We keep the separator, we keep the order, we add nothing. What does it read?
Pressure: 998,hPa
